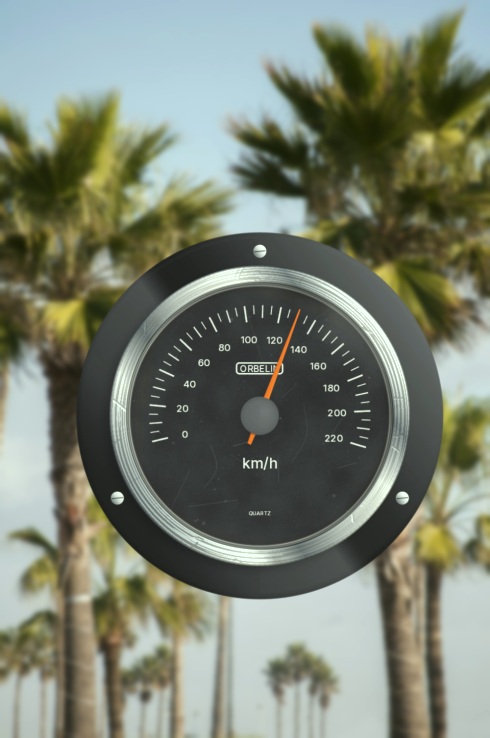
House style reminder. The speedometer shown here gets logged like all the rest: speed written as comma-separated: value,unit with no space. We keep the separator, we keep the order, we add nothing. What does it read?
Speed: 130,km/h
